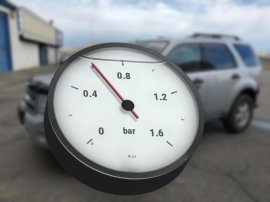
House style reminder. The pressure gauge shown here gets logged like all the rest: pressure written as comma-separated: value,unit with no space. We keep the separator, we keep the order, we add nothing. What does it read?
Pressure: 0.6,bar
